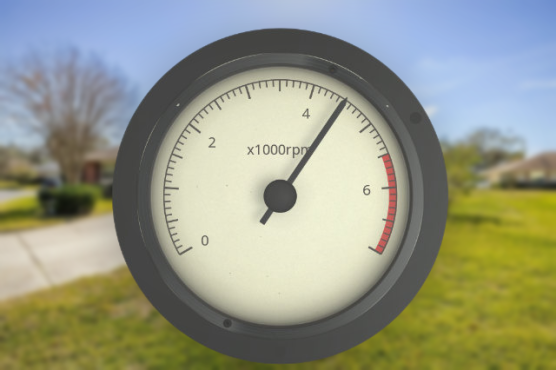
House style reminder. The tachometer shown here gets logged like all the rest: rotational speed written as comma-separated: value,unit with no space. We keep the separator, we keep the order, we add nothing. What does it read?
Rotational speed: 4500,rpm
